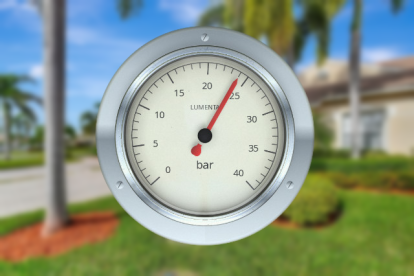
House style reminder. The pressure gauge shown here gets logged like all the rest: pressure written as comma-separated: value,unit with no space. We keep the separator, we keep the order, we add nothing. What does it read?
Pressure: 24,bar
